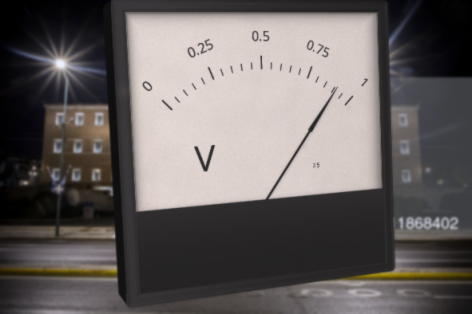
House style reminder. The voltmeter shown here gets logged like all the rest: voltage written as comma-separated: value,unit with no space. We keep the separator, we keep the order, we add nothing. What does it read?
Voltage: 0.9,V
